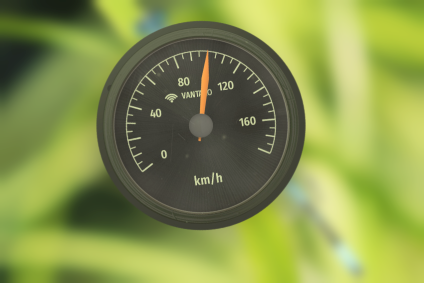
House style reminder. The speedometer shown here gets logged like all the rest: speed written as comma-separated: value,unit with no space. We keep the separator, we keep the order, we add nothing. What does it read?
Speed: 100,km/h
